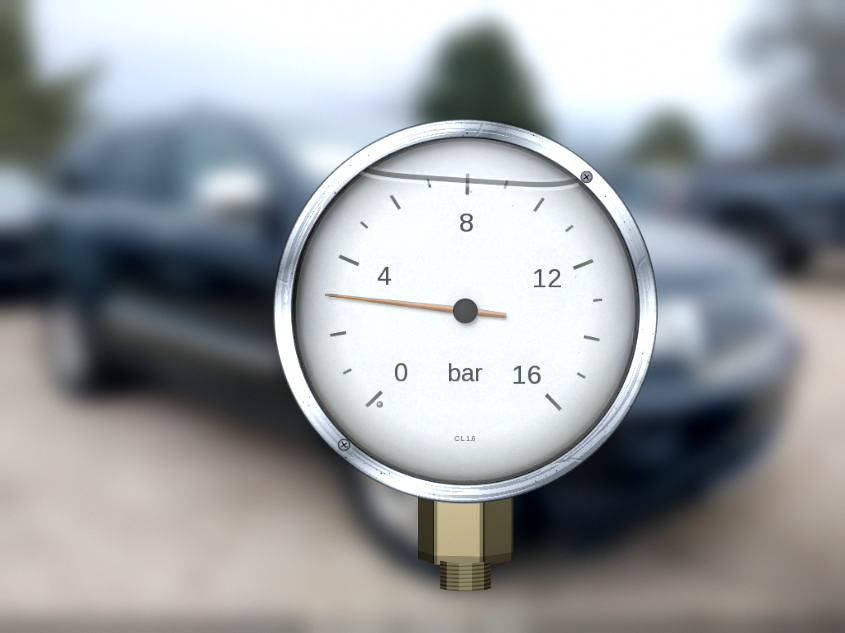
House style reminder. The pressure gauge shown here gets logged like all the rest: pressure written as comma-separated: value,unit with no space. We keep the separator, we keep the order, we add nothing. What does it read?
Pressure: 3,bar
